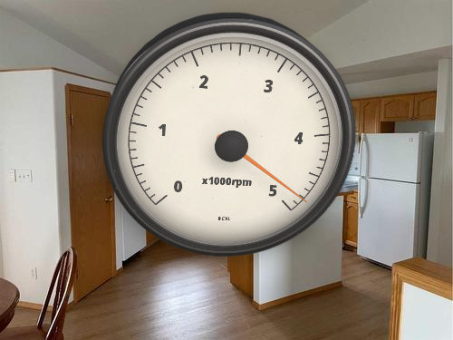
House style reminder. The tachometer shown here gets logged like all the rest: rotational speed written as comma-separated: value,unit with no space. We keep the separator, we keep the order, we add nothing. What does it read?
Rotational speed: 4800,rpm
